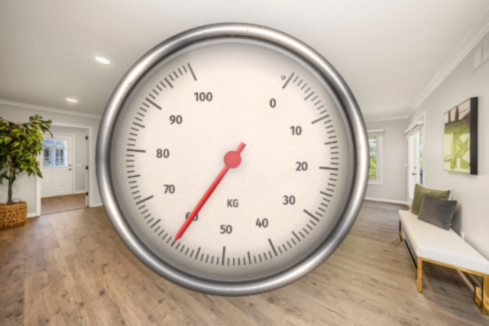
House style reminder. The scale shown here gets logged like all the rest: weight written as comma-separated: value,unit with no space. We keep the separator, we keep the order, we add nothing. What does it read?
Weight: 60,kg
